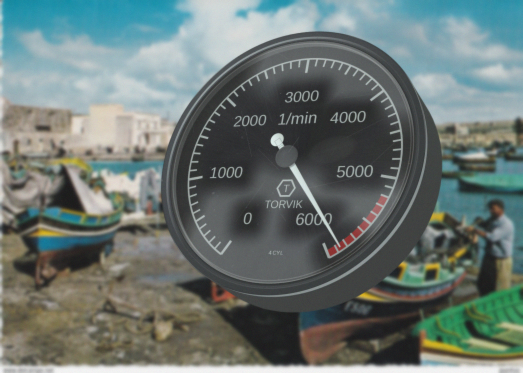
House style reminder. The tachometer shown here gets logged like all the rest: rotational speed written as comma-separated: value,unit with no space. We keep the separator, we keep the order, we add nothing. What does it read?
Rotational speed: 5850,rpm
